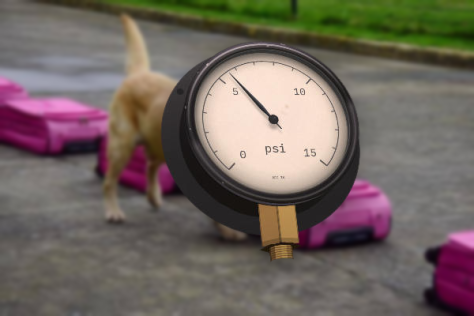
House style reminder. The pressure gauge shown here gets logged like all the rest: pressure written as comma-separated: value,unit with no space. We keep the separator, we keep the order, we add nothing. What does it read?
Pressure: 5.5,psi
